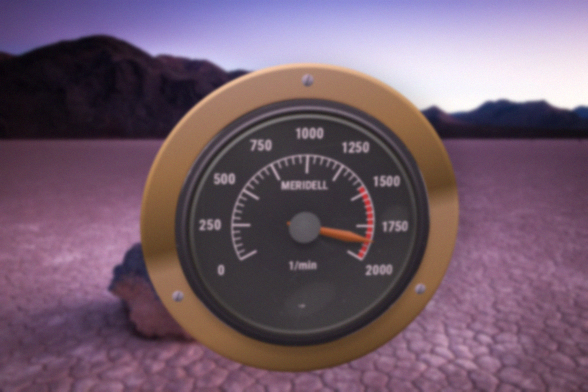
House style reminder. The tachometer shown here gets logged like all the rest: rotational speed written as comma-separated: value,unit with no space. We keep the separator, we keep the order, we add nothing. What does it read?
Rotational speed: 1850,rpm
